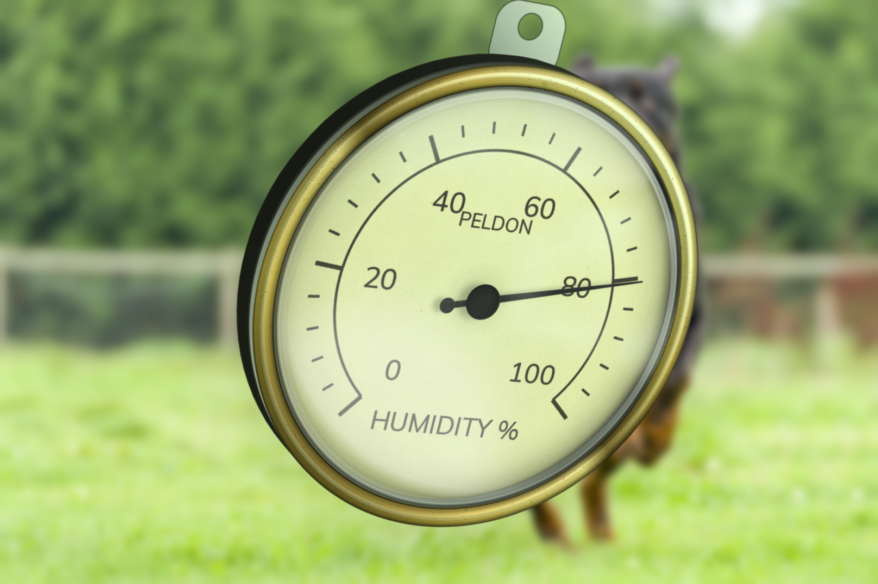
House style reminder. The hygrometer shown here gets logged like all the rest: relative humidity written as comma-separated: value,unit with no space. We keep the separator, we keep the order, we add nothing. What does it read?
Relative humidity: 80,%
